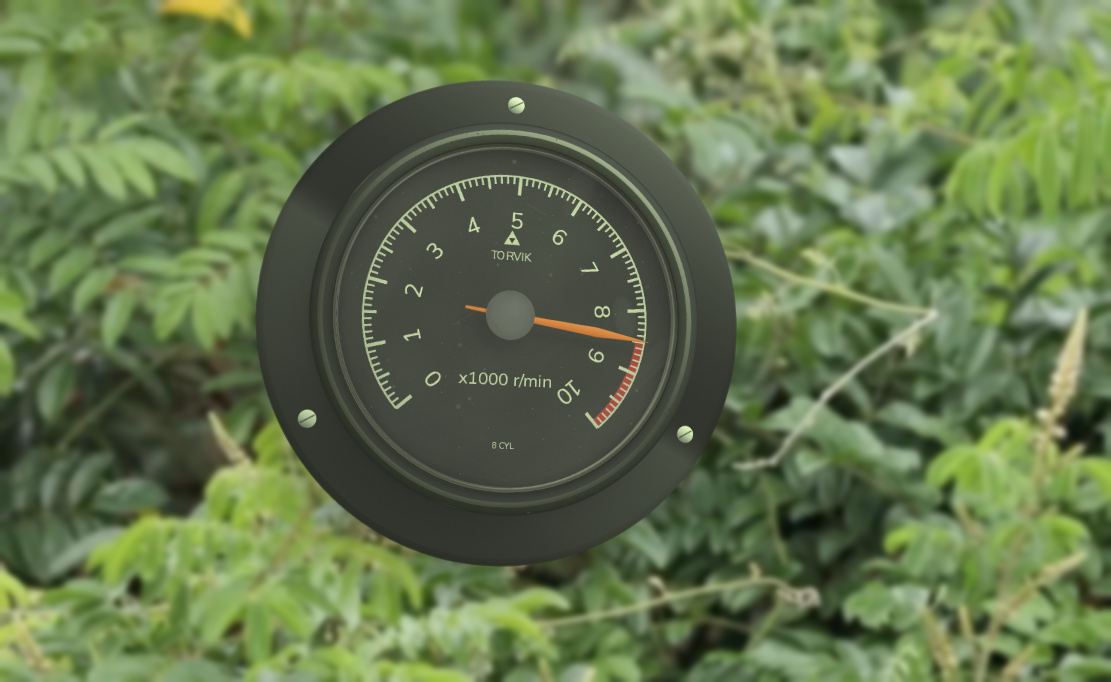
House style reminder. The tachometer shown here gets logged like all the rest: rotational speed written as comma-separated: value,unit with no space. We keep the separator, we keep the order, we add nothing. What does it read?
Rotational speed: 8500,rpm
